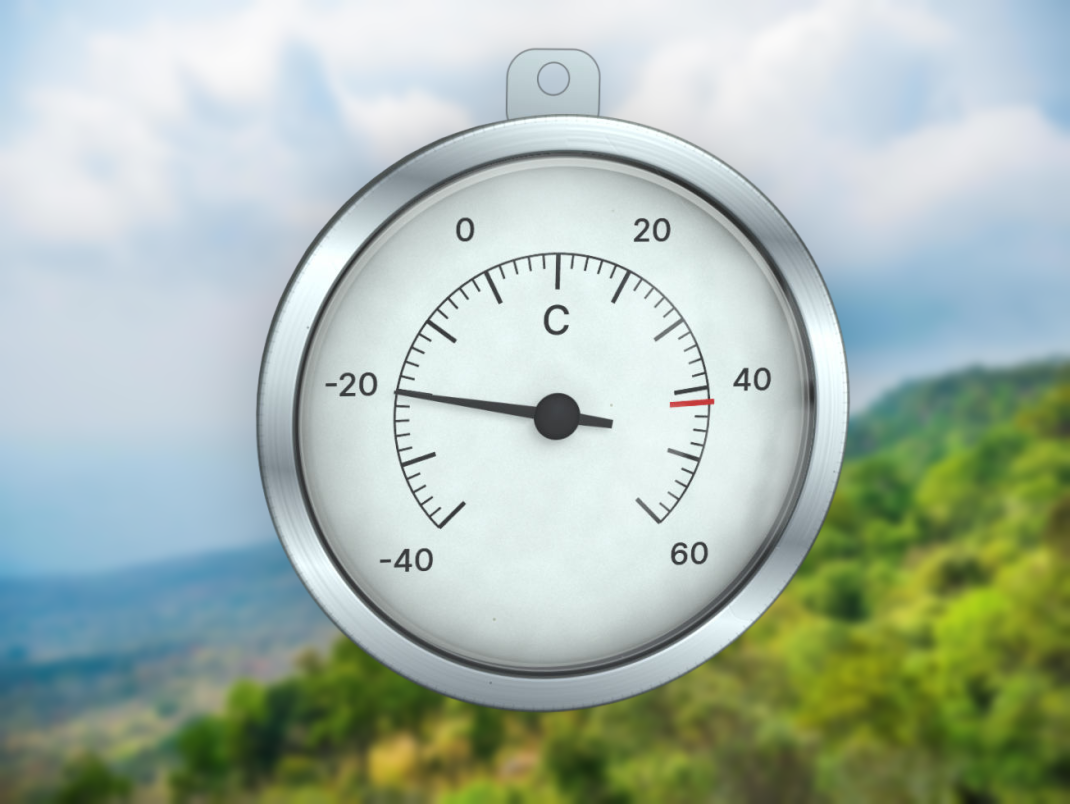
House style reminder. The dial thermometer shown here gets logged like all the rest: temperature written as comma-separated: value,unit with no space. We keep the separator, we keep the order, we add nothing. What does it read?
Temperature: -20,°C
